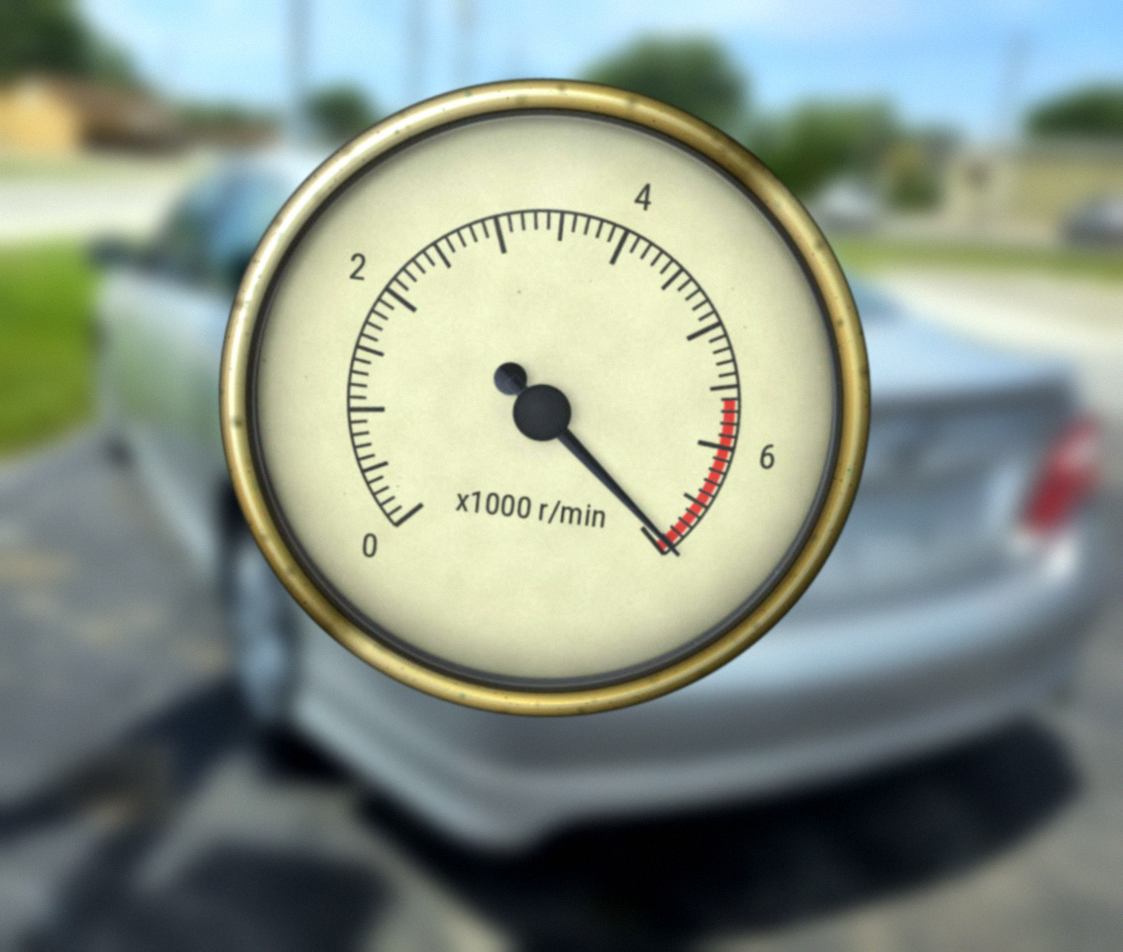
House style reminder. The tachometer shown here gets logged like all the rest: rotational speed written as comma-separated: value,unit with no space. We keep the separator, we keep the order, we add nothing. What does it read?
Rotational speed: 6900,rpm
